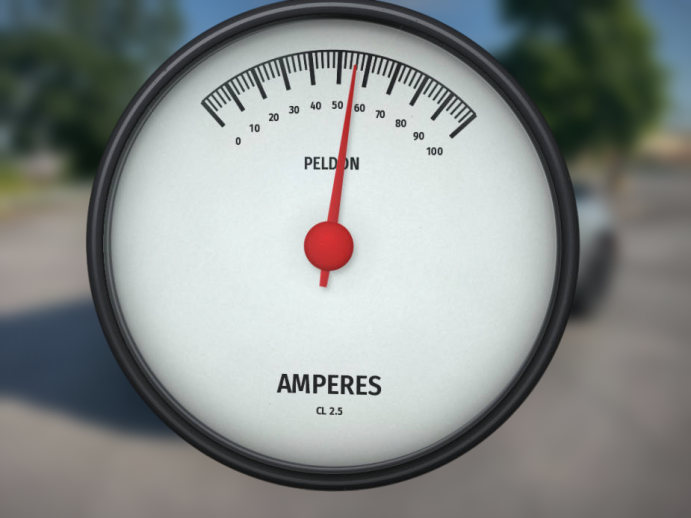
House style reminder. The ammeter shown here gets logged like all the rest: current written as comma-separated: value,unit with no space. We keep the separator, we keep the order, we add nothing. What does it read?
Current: 56,A
